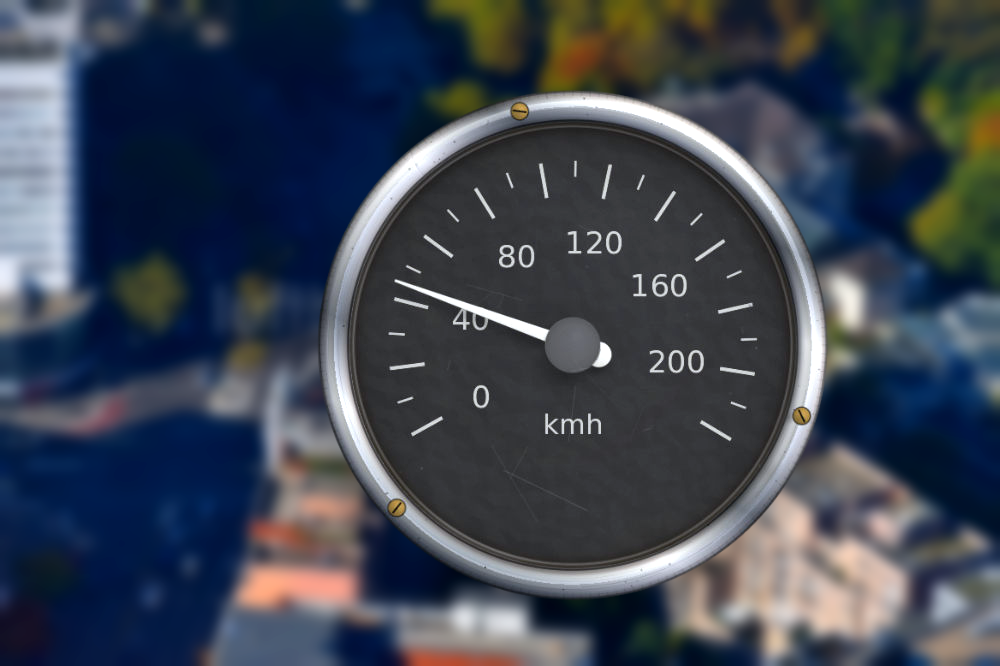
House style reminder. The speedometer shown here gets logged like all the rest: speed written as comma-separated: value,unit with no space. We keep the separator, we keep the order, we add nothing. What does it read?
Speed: 45,km/h
